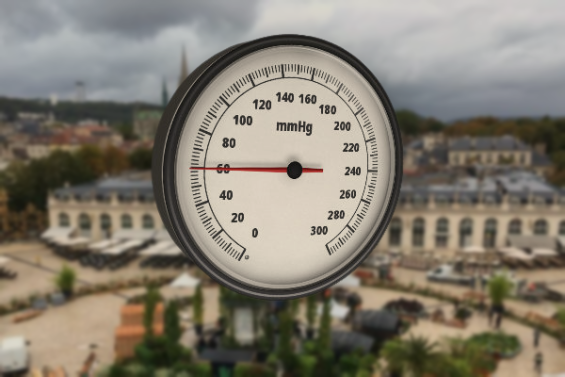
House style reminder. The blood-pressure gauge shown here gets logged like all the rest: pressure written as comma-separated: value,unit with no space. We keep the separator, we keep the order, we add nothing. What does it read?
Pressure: 60,mmHg
